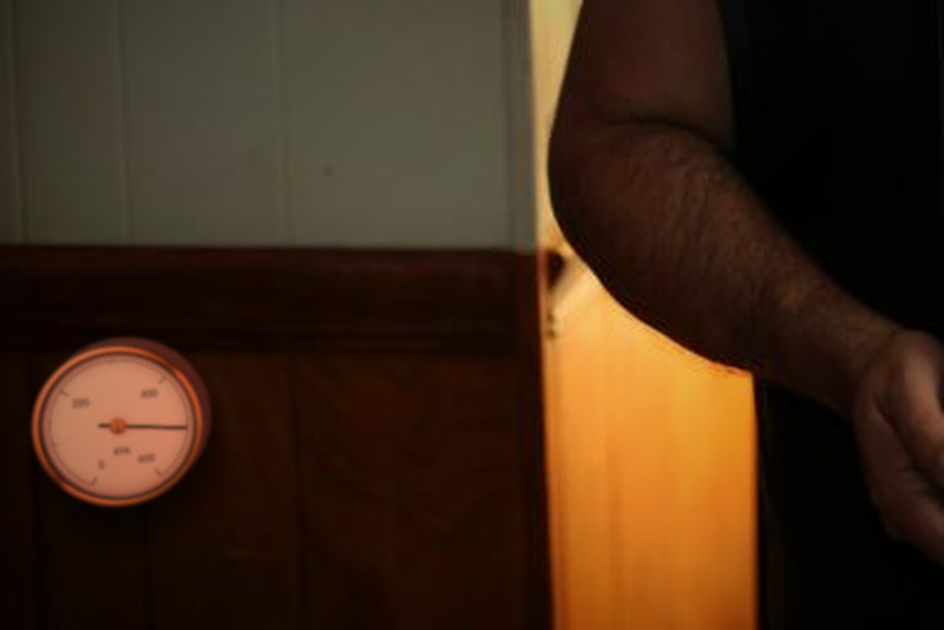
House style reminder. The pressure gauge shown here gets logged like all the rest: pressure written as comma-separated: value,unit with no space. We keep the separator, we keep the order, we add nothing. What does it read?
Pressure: 500,kPa
